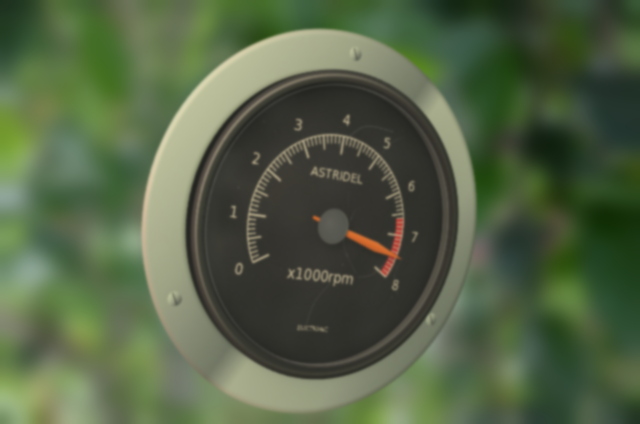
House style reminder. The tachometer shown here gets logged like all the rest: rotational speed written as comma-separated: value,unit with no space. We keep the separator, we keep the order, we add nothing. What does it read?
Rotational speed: 7500,rpm
